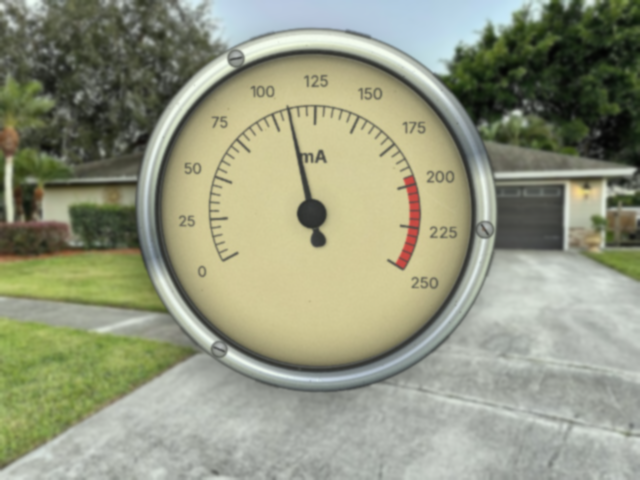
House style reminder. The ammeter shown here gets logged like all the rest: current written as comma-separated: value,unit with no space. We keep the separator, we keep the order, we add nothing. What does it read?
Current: 110,mA
